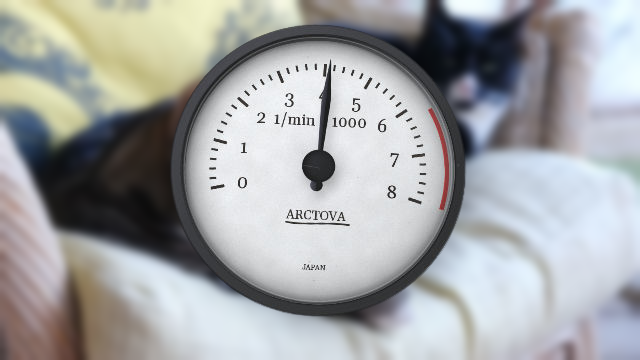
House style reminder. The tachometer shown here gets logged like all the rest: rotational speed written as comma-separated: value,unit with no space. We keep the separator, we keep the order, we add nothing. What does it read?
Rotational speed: 4100,rpm
